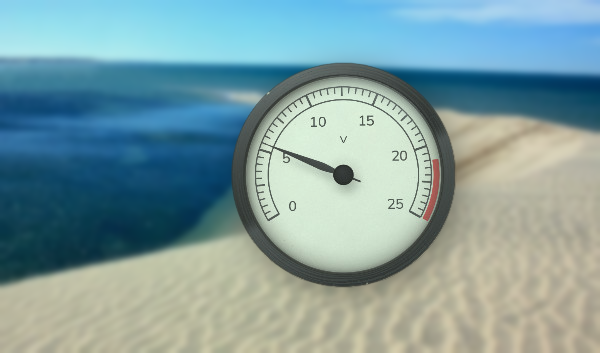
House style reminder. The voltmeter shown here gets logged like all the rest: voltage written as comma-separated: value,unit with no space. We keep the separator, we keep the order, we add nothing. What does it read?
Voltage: 5.5,V
